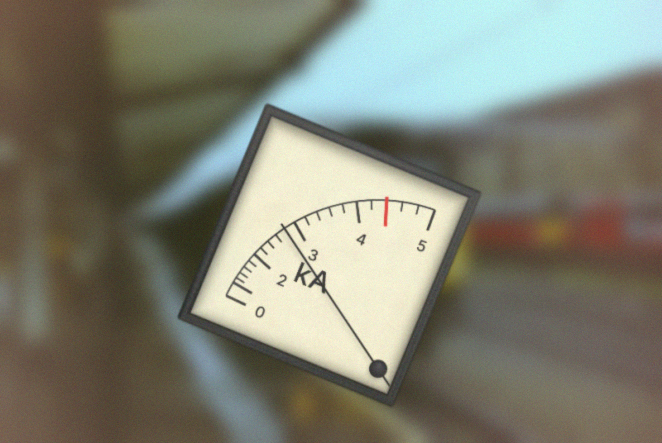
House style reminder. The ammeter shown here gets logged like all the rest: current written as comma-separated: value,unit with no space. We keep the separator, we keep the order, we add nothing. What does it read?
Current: 2.8,kA
